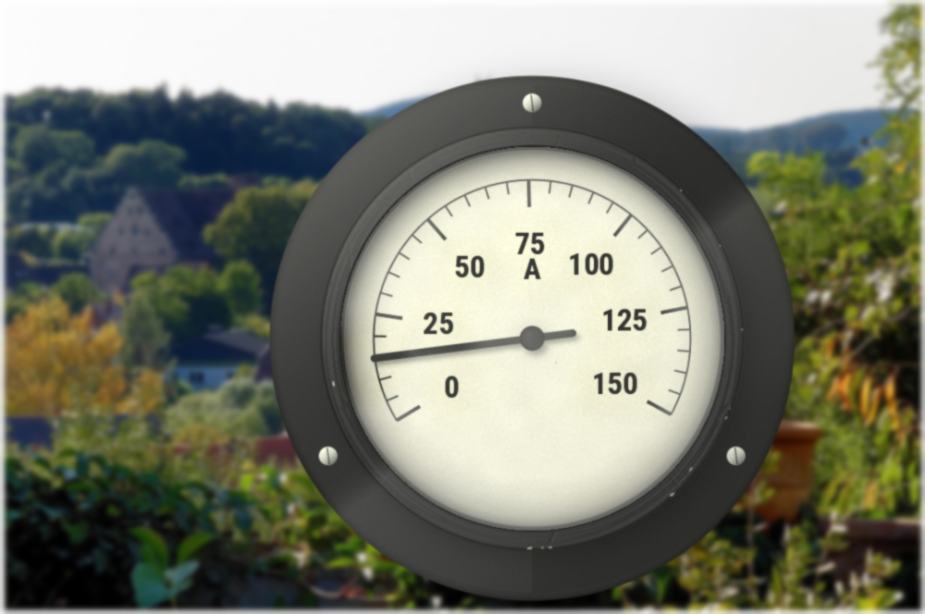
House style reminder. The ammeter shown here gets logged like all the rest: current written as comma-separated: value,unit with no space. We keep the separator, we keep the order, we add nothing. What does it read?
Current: 15,A
